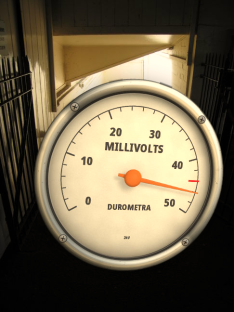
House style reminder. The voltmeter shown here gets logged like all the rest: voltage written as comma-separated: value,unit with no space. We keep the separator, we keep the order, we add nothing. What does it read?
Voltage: 46,mV
